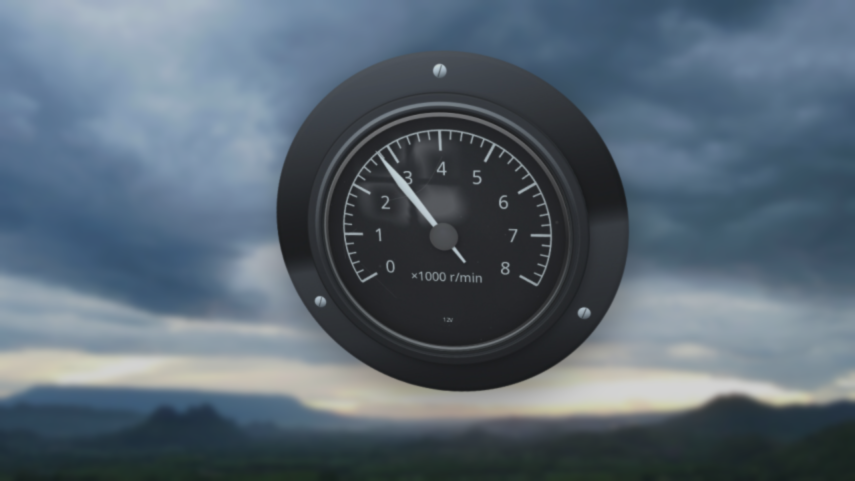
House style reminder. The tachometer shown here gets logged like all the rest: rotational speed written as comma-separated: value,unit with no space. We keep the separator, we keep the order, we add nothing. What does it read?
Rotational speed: 2800,rpm
